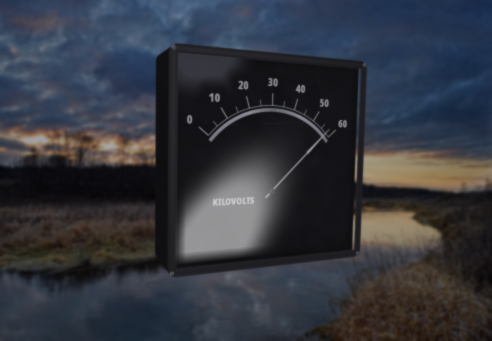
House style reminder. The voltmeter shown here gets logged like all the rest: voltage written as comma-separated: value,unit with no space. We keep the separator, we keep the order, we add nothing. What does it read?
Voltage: 57.5,kV
